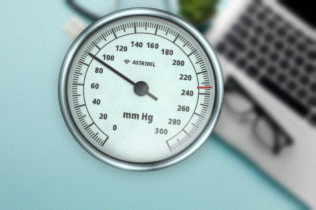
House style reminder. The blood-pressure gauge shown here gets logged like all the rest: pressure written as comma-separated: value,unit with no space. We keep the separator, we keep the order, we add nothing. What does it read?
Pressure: 90,mmHg
